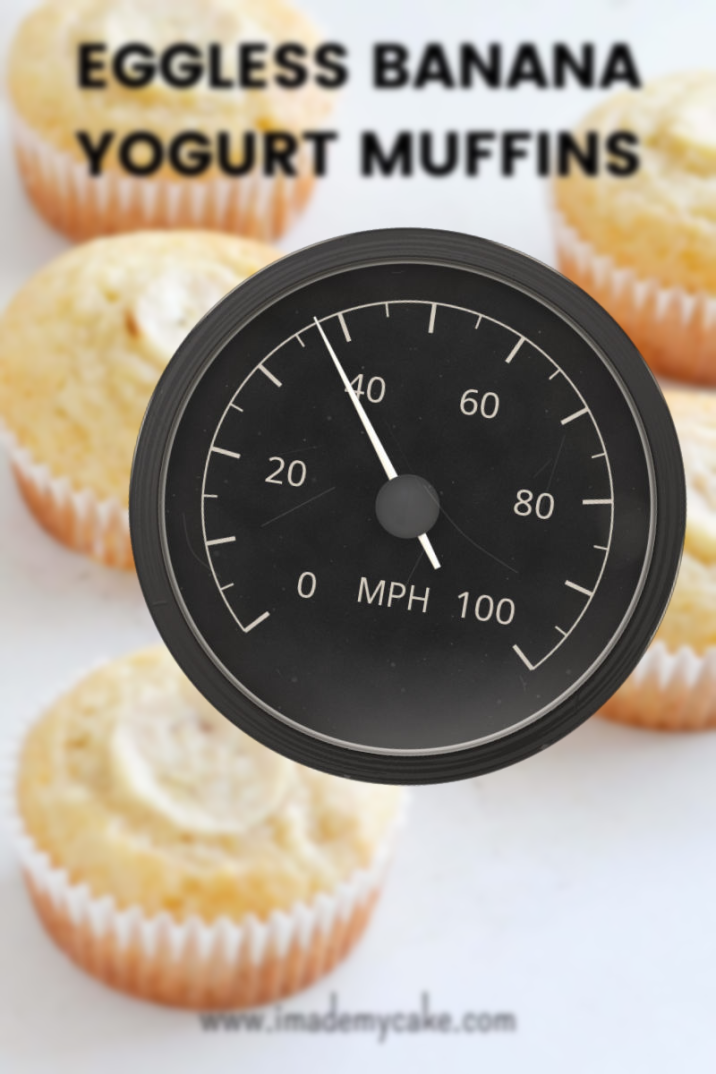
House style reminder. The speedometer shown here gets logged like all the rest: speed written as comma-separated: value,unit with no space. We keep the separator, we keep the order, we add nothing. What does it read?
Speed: 37.5,mph
